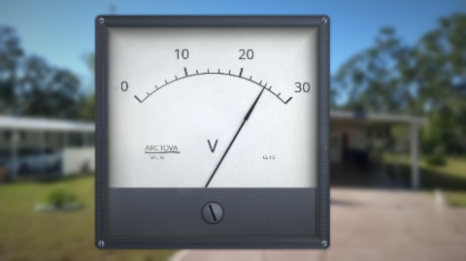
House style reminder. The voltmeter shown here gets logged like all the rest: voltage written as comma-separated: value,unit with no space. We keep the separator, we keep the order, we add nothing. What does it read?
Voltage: 25,V
